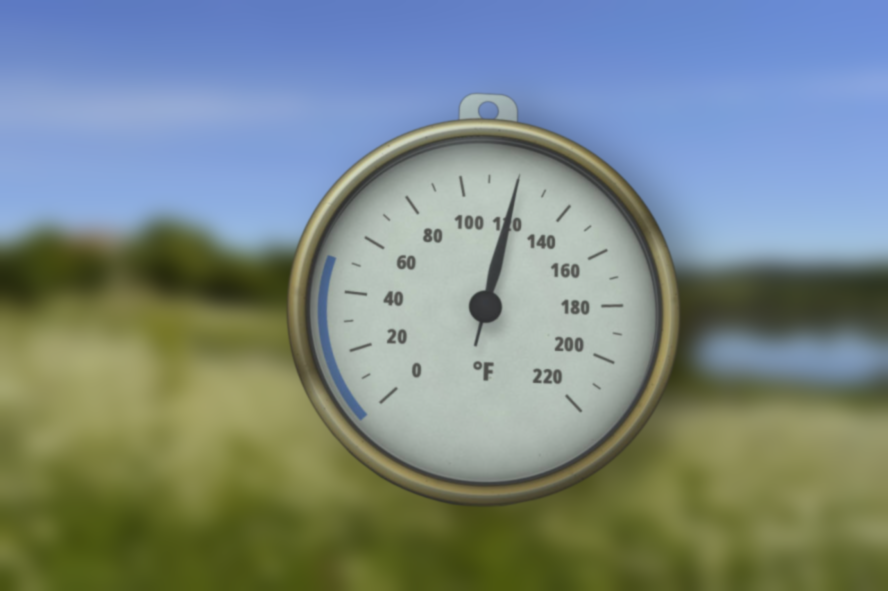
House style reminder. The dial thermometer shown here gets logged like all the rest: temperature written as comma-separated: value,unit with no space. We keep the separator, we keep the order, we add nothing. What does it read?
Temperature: 120,°F
